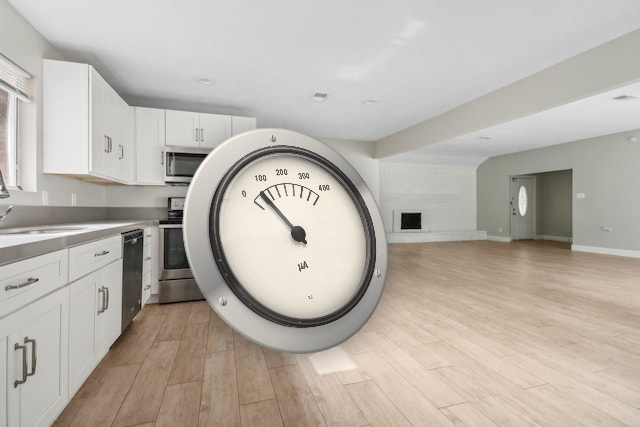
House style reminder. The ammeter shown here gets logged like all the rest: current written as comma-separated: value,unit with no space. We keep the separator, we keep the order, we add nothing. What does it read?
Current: 50,µA
